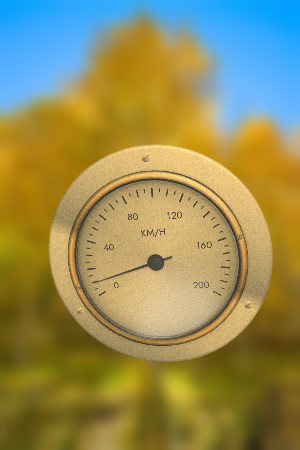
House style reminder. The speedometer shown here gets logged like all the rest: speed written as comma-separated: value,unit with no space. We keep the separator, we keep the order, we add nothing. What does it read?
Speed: 10,km/h
